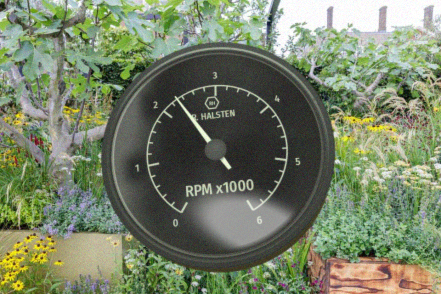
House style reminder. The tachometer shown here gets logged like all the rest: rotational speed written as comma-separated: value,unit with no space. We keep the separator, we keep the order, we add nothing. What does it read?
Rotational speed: 2300,rpm
